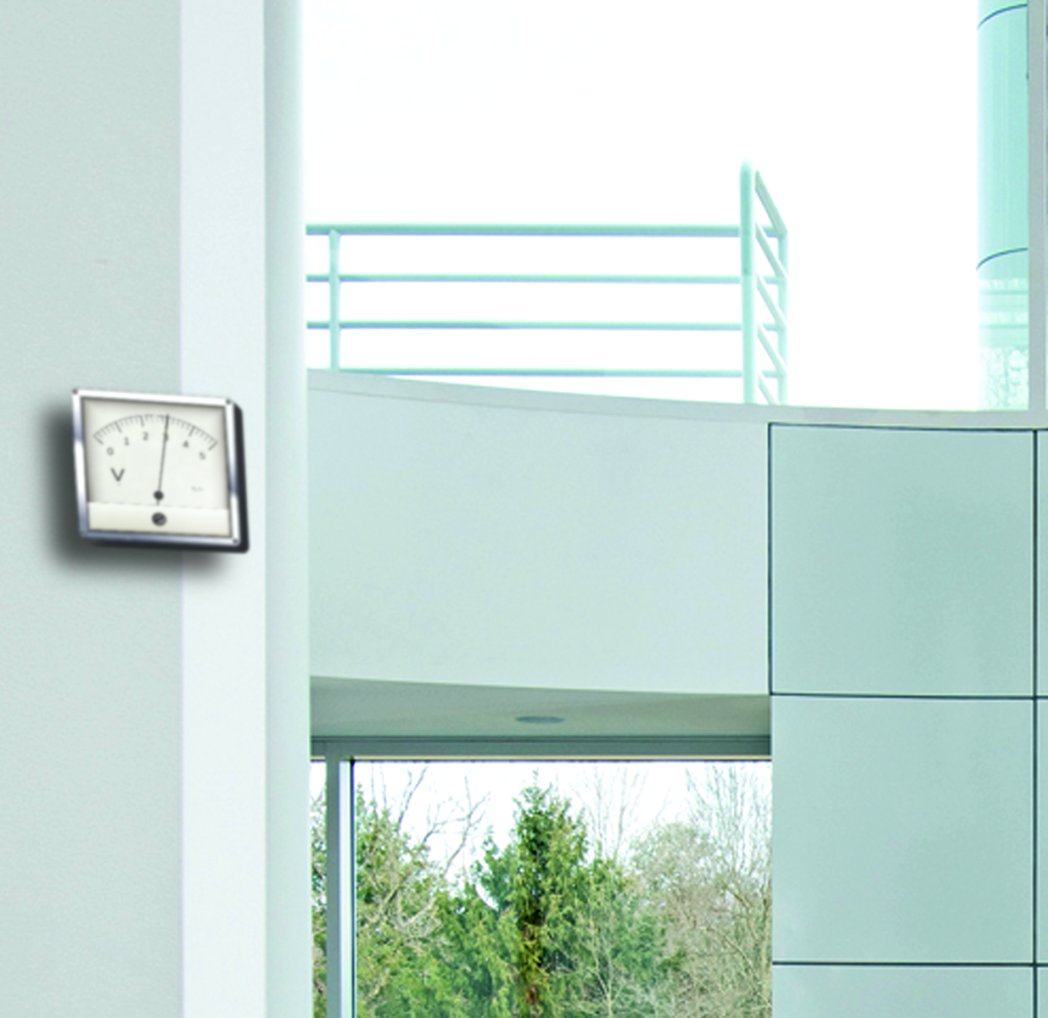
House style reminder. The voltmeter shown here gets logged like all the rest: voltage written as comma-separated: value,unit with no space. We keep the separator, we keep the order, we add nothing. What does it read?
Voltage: 3,V
